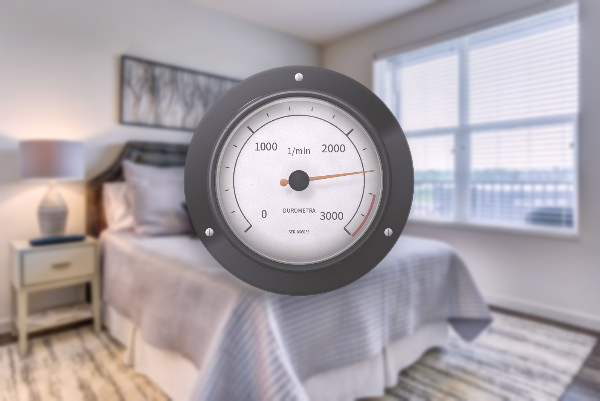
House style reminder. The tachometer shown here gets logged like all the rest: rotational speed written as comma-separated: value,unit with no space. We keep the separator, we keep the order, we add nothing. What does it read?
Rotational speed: 2400,rpm
